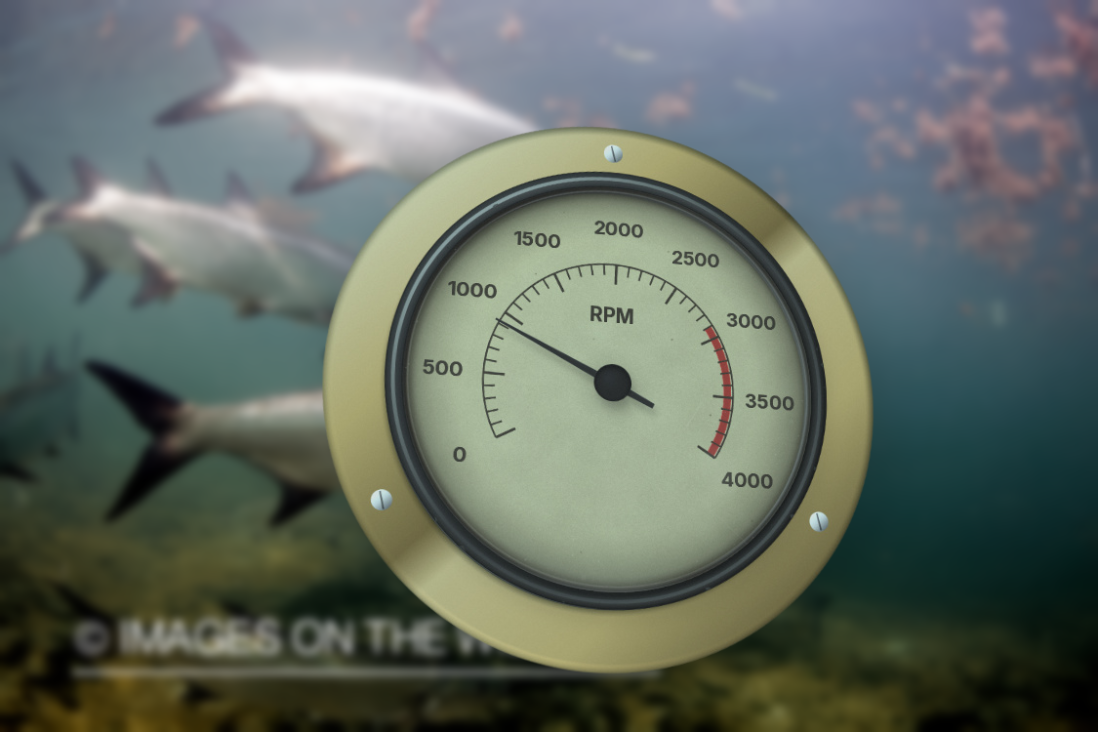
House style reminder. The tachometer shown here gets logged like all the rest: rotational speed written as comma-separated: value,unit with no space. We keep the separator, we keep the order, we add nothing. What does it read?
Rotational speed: 900,rpm
